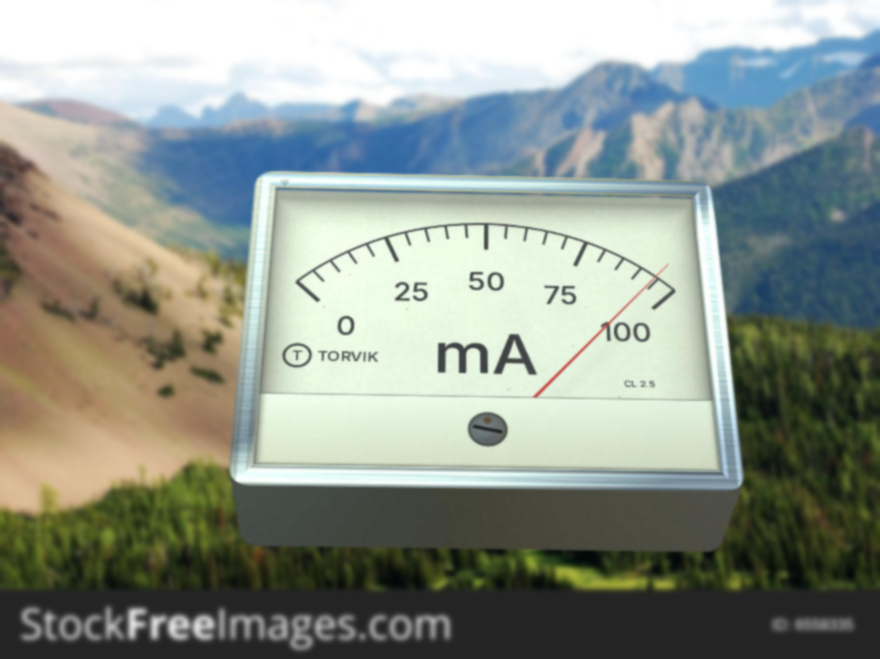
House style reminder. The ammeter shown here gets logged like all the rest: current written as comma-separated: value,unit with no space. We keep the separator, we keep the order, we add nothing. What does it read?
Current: 95,mA
